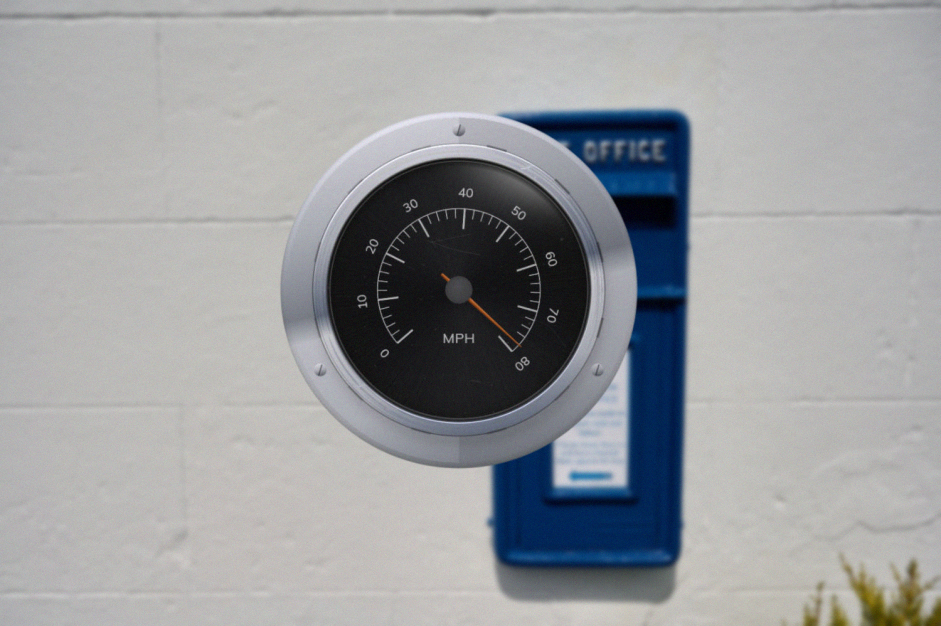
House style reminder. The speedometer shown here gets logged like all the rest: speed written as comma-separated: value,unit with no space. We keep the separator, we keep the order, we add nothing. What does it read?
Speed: 78,mph
